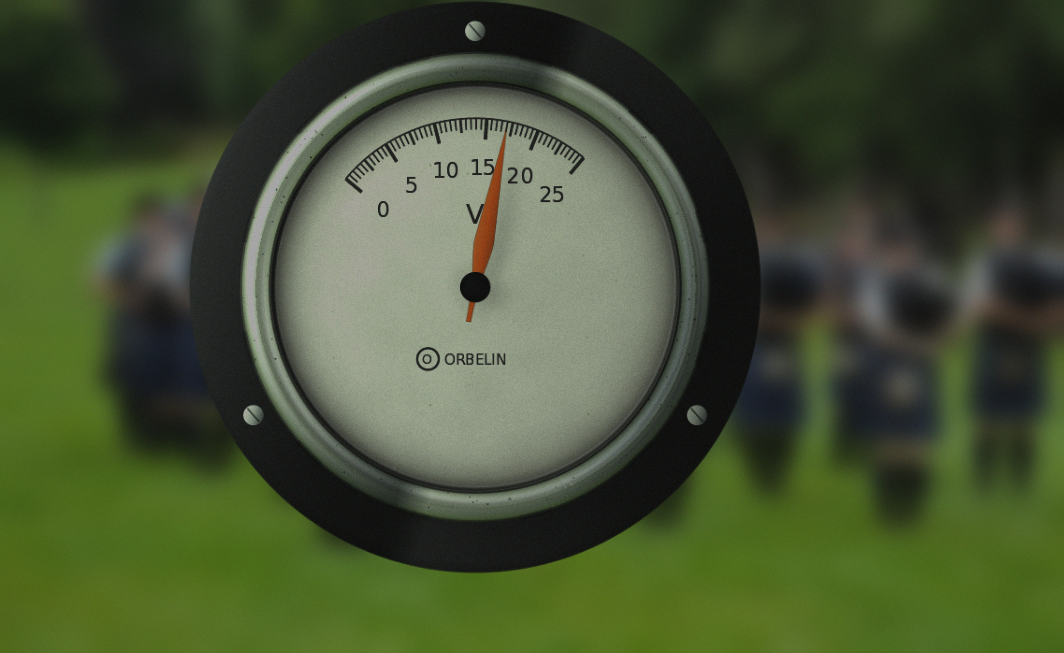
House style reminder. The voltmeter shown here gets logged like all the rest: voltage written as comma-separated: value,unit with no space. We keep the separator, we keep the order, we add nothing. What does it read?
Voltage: 17,V
